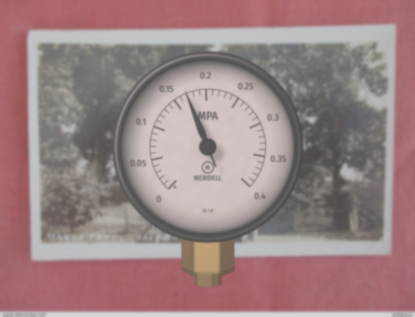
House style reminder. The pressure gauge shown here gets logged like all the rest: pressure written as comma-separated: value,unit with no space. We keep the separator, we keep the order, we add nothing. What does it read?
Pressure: 0.17,MPa
